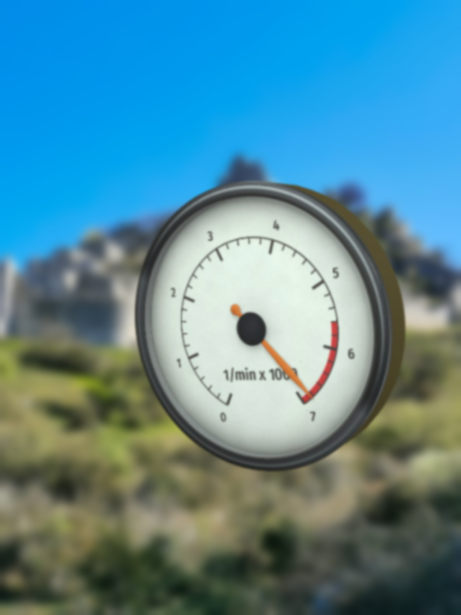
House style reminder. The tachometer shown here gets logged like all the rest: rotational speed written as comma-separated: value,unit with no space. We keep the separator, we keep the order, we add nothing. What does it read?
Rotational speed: 6800,rpm
